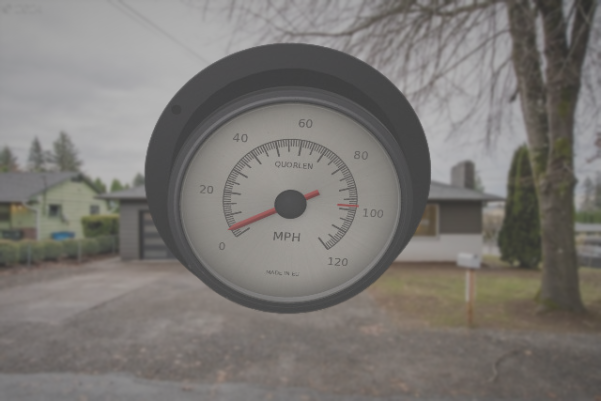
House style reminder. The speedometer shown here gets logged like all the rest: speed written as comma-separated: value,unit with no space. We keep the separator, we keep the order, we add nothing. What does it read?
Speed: 5,mph
